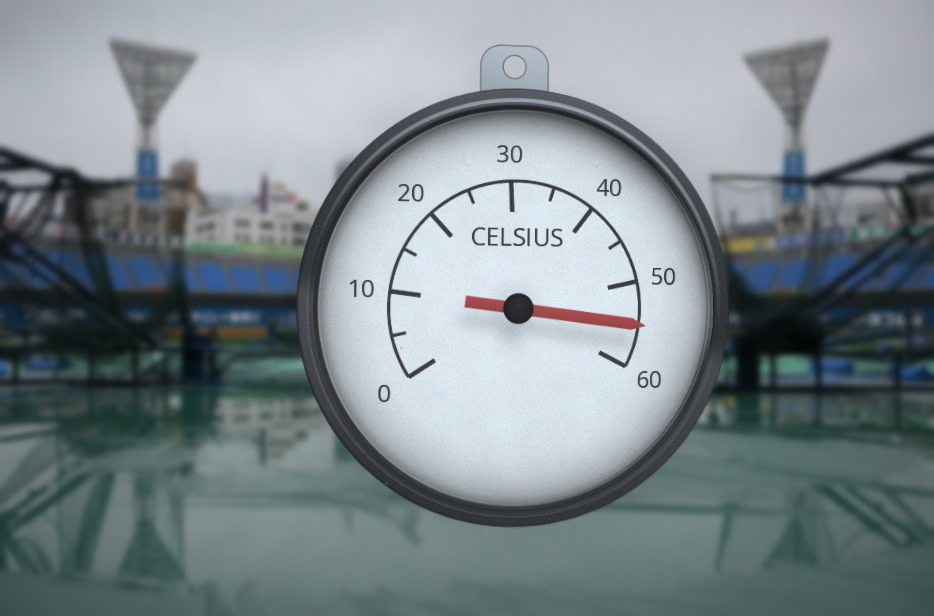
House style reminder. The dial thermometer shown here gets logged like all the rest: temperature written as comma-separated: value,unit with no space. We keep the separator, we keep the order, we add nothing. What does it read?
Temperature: 55,°C
